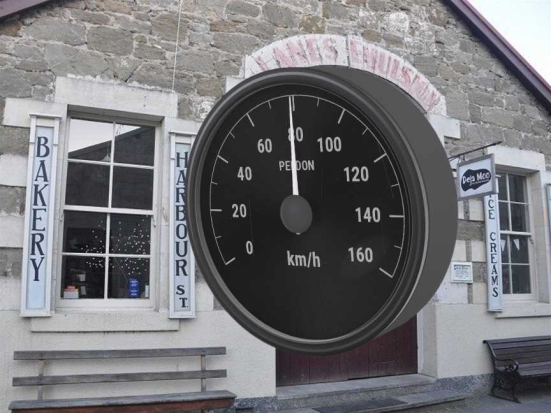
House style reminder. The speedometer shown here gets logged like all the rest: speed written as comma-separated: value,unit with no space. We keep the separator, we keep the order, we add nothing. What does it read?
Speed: 80,km/h
